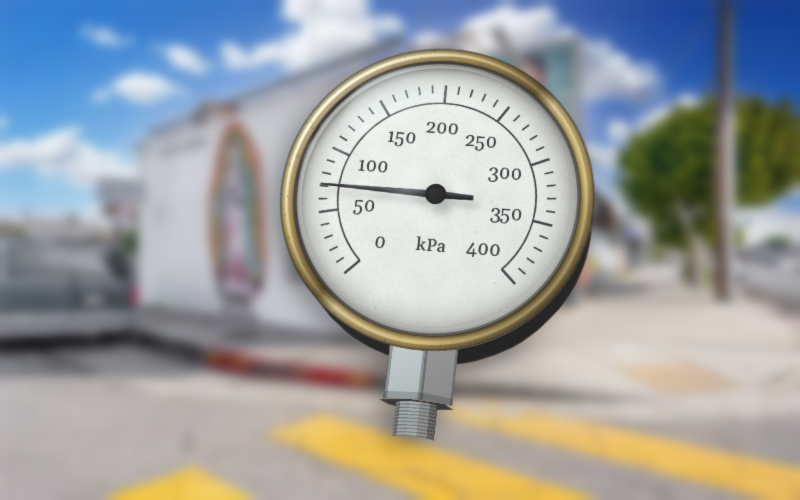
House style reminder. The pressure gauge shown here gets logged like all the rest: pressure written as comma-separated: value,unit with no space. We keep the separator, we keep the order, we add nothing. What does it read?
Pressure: 70,kPa
